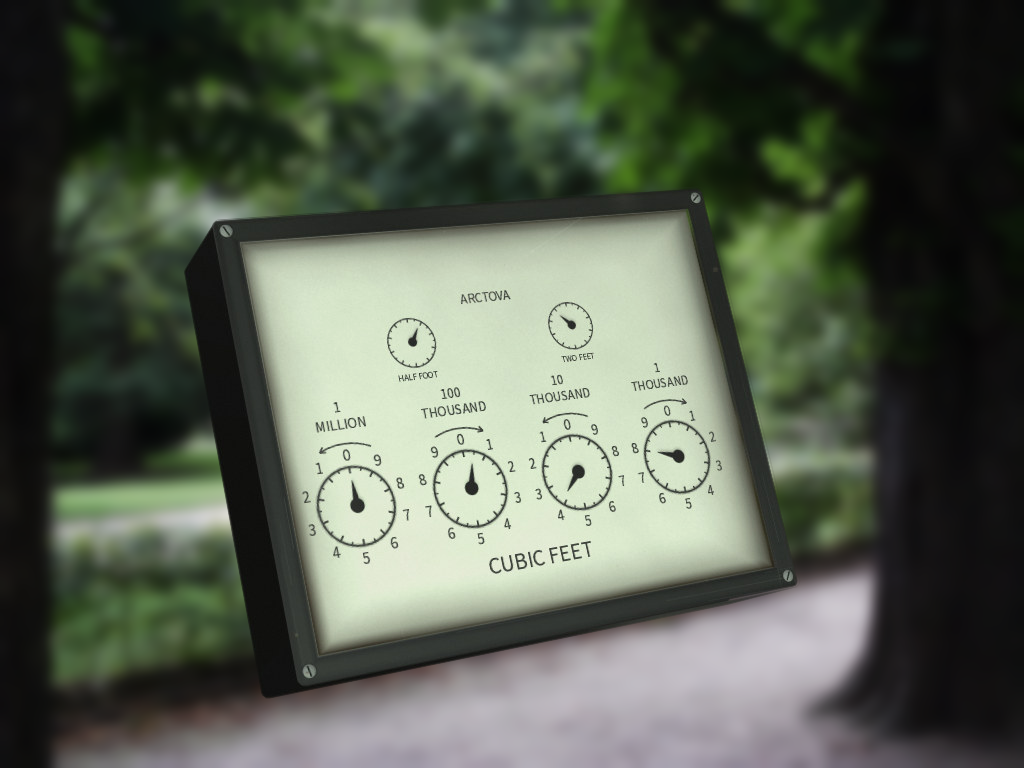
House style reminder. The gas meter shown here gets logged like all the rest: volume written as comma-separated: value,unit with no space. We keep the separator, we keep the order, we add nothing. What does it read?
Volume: 3800,ft³
